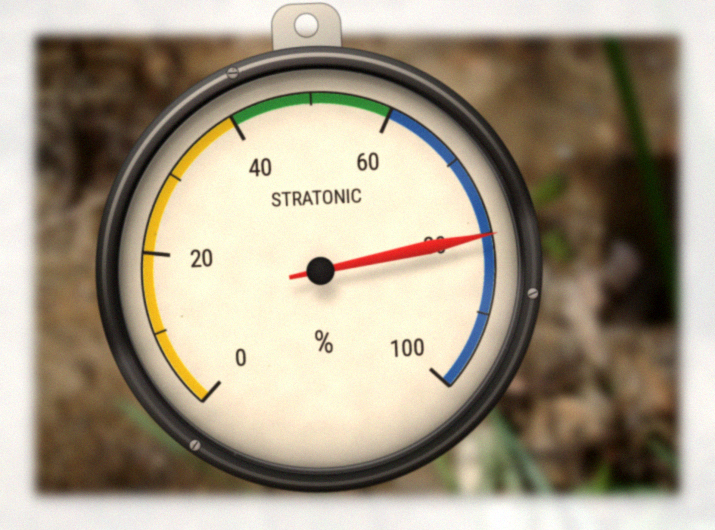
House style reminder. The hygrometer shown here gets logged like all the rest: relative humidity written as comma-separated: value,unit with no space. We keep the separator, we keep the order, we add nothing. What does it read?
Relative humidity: 80,%
